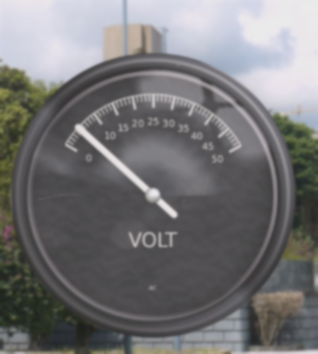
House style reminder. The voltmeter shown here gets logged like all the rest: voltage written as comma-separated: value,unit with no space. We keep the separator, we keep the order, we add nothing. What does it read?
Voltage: 5,V
